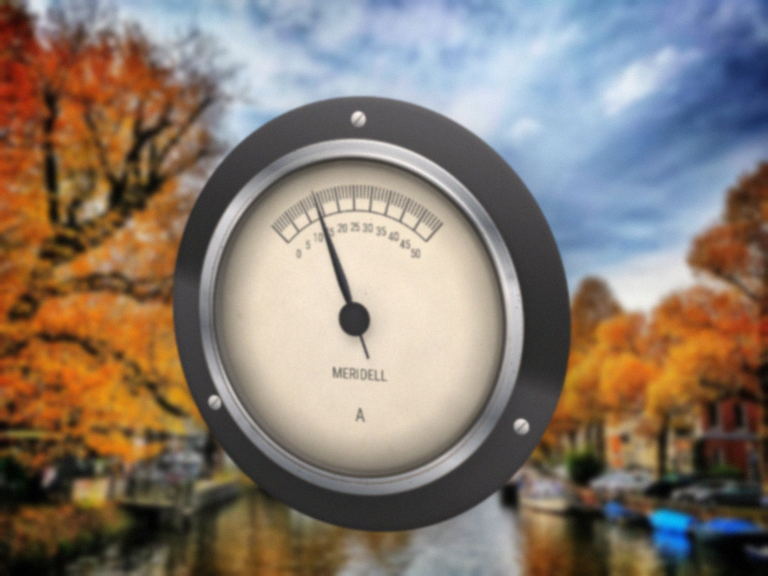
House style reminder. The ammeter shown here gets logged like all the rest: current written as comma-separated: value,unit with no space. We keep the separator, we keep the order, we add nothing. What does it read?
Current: 15,A
